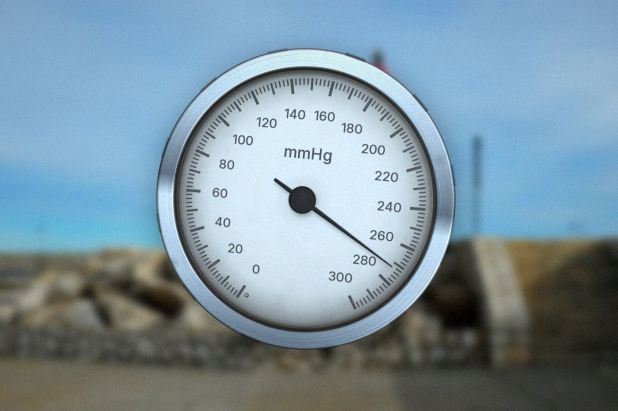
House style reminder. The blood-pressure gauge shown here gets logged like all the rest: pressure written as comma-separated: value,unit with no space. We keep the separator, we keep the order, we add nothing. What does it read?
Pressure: 272,mmHg
